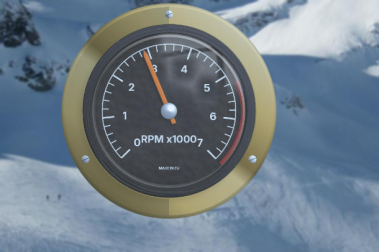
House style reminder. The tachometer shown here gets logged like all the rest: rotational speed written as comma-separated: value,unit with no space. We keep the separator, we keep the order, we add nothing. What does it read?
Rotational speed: 2900,rpm
